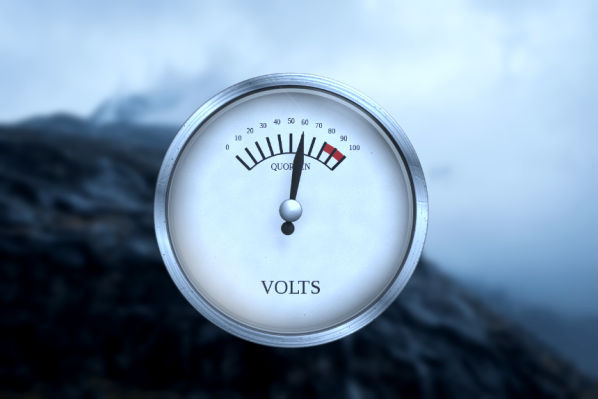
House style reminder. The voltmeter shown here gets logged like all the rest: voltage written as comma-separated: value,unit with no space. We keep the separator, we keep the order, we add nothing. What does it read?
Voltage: 60,V
